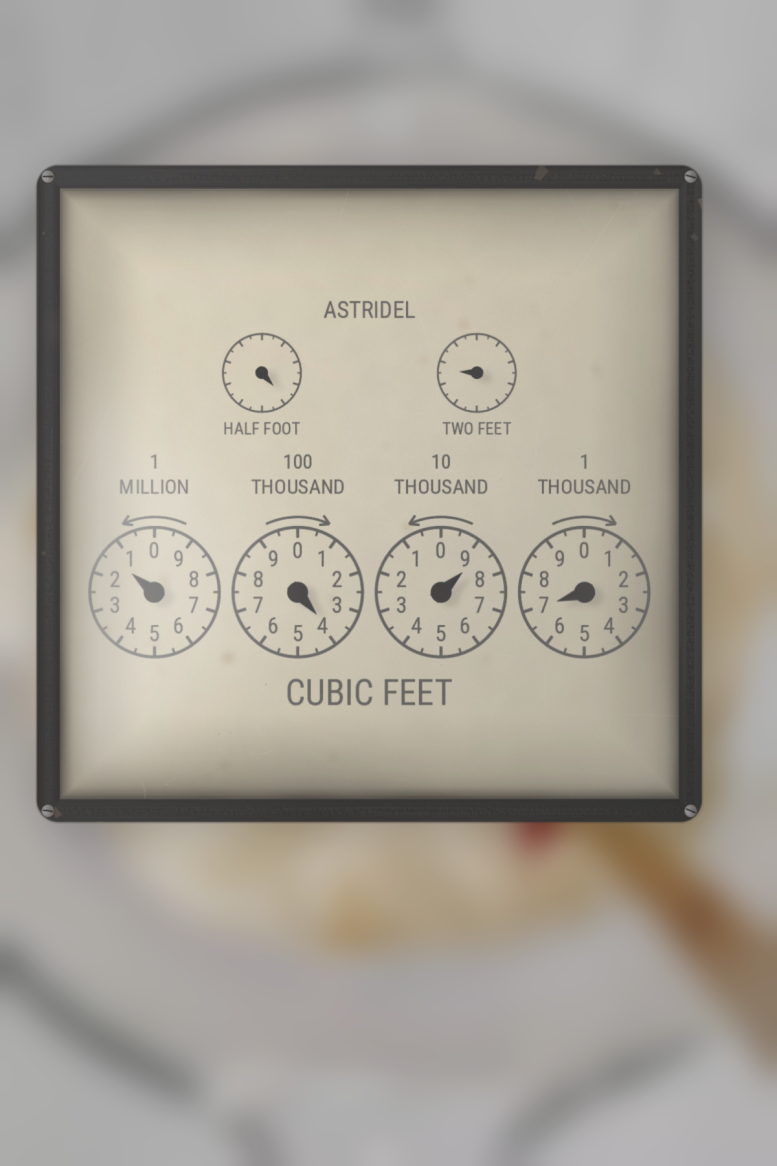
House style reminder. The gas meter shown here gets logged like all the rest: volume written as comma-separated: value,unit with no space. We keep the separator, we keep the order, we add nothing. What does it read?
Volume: 138700,ft³
